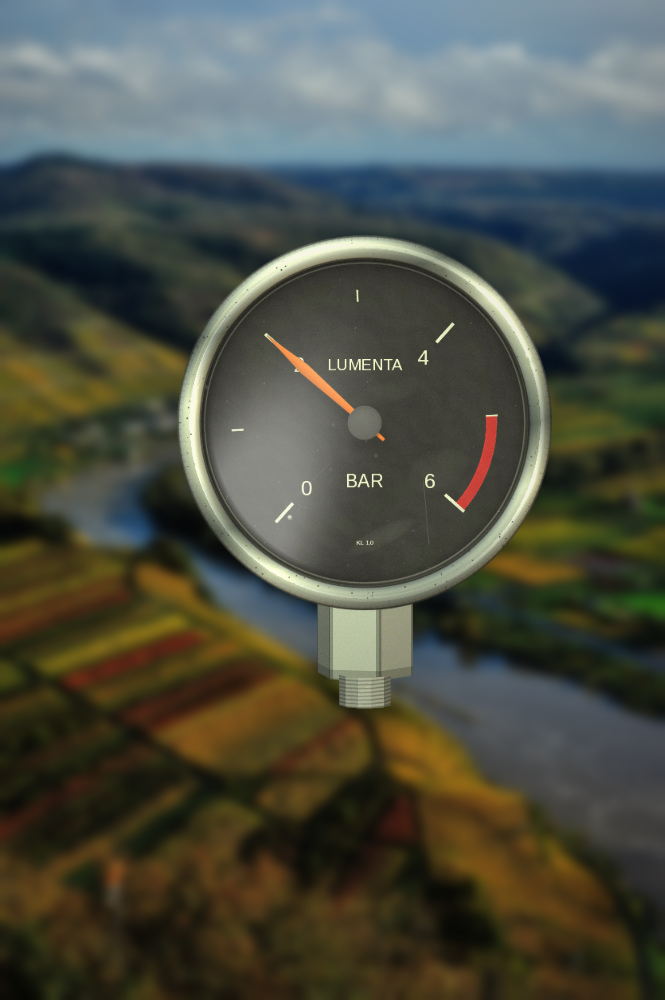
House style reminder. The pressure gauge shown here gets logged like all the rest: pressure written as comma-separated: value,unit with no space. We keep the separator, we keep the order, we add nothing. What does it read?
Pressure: 2,bar
